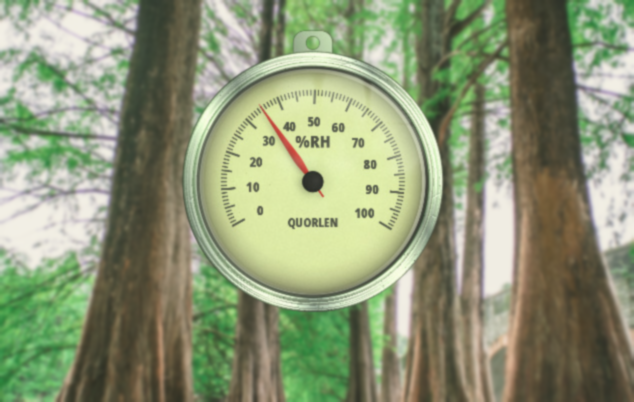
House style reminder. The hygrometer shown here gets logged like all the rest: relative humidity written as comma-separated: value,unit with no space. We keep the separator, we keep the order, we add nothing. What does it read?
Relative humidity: 35,%
